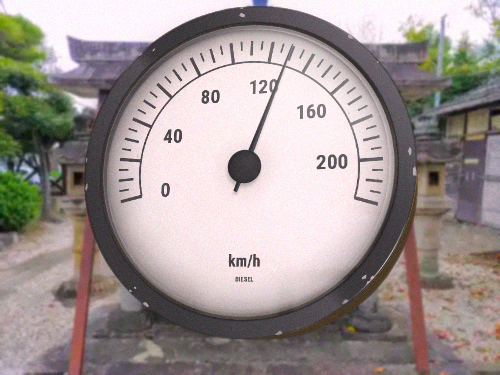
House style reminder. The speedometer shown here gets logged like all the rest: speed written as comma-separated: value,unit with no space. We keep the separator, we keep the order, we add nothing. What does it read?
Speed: 130,km/h
